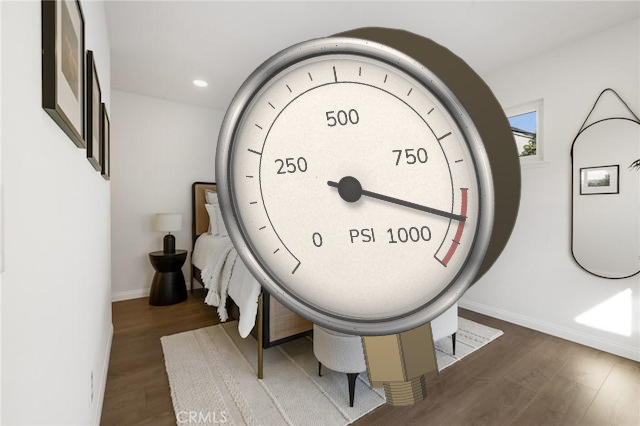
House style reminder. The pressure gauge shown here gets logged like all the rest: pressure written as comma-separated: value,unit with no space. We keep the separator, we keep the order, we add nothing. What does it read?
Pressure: 900,psi
